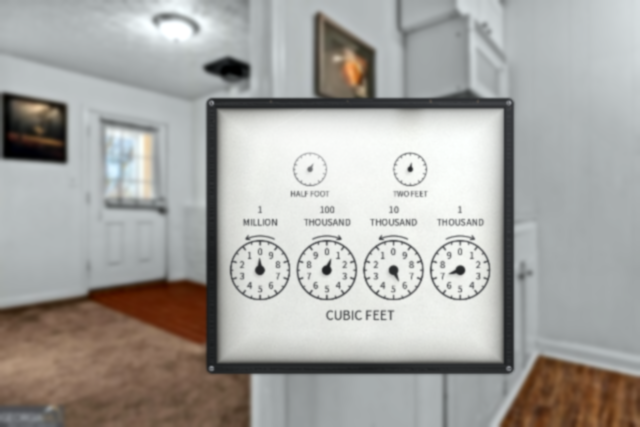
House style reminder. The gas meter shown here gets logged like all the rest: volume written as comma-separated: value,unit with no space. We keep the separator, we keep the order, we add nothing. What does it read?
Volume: 5700,ft³
